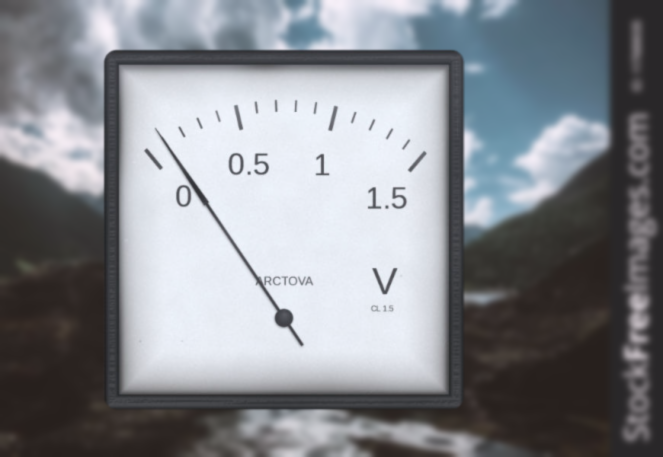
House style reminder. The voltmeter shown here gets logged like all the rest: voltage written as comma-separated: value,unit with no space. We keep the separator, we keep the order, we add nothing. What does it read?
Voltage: 0.1,V
